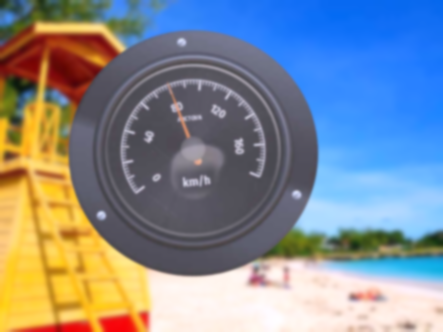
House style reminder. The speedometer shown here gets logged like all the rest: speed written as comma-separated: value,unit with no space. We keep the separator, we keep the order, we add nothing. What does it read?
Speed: 80,km/h
